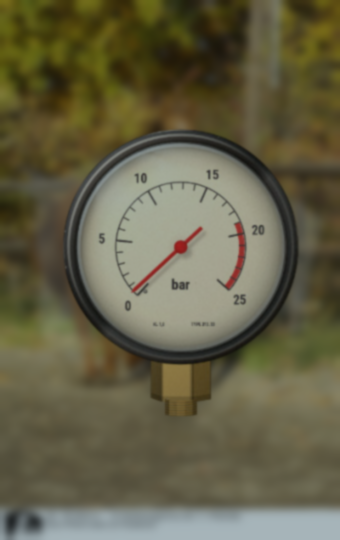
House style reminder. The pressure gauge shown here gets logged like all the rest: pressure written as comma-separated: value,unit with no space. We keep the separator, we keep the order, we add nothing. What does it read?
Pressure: 0.5,bar
